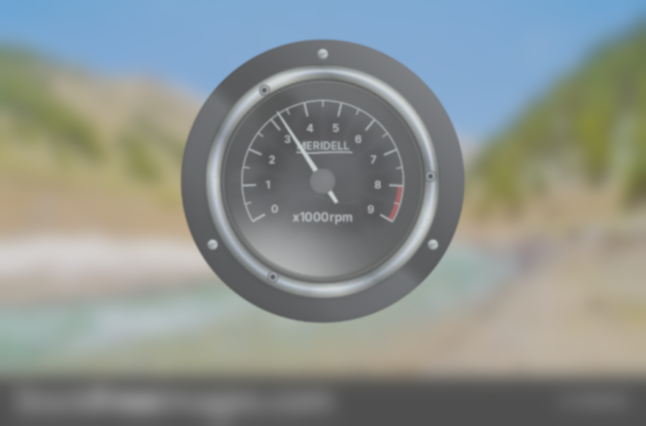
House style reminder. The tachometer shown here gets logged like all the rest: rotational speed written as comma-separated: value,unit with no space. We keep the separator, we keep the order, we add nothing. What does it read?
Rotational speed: 3250,rpm
